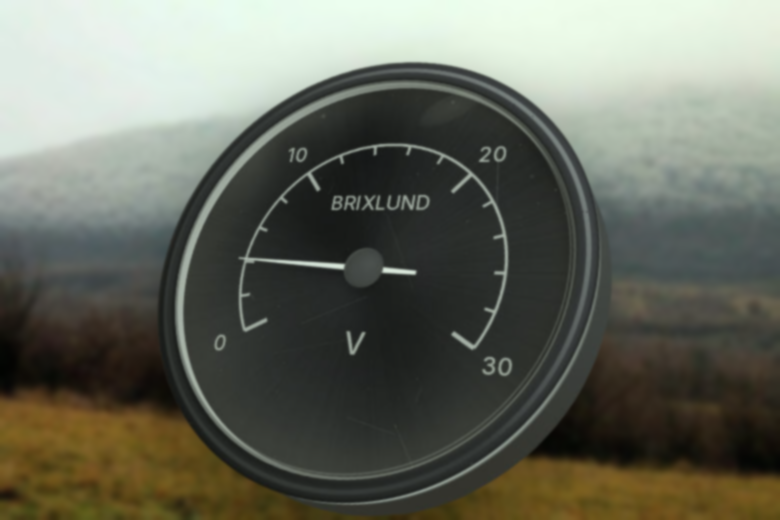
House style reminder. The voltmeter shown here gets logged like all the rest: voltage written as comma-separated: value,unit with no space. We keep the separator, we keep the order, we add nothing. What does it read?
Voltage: 4,V
